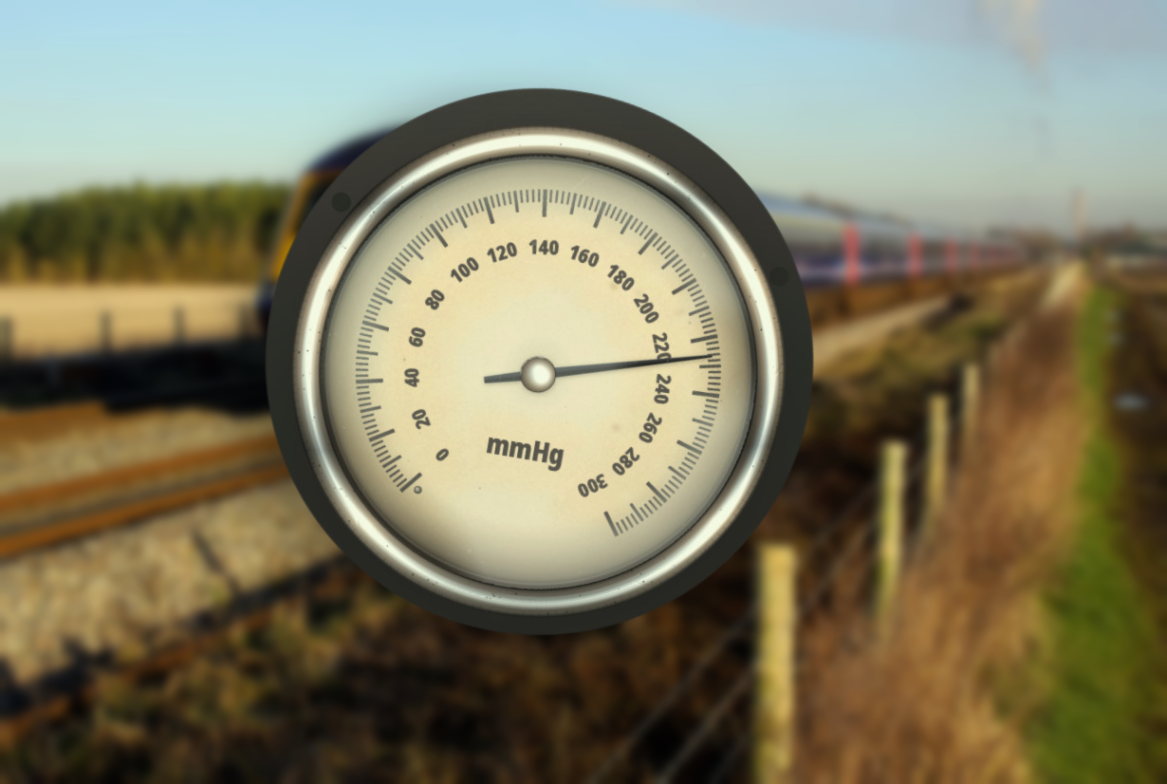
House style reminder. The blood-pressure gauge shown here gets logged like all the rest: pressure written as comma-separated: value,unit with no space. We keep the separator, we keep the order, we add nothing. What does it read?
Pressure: 226,mmHg
